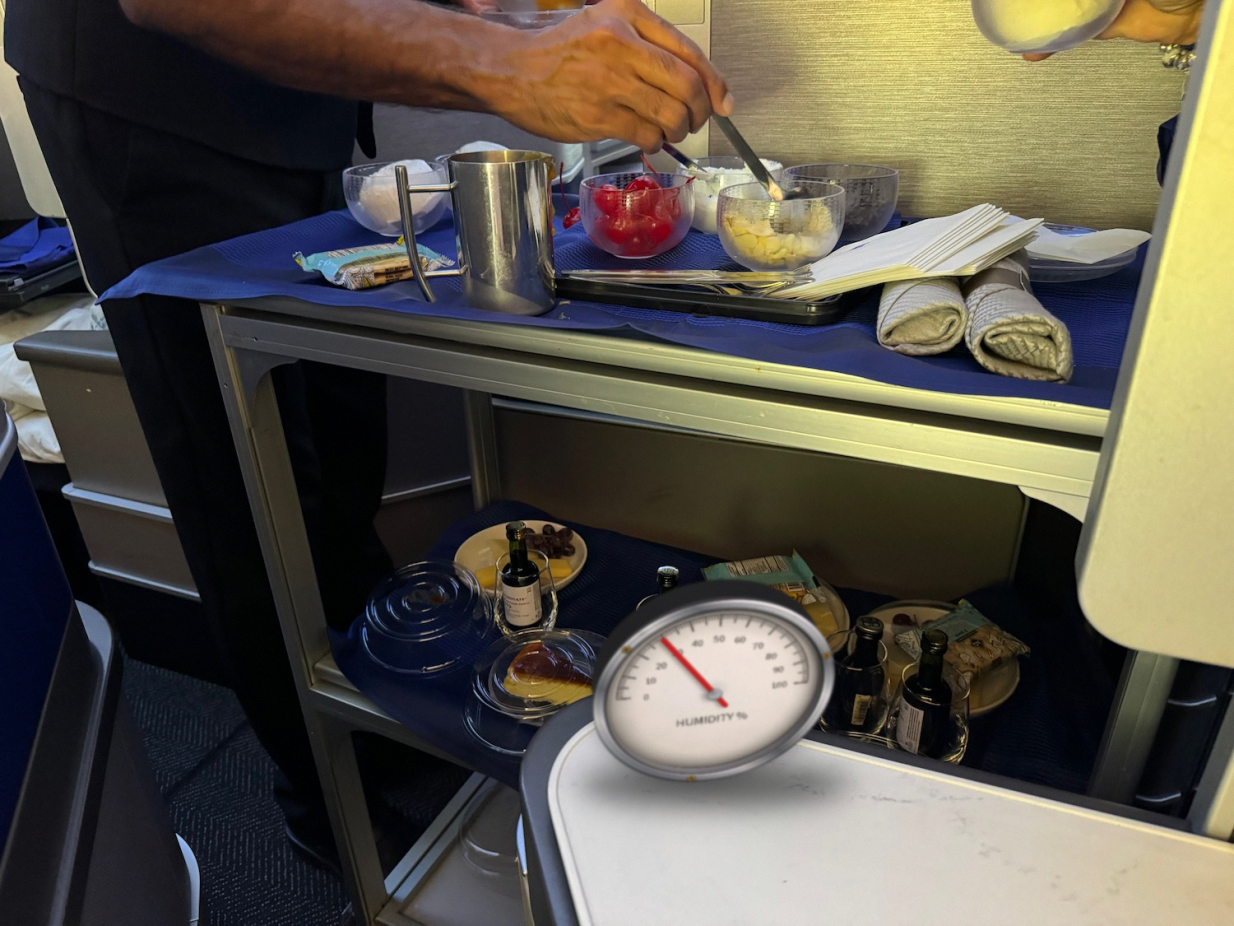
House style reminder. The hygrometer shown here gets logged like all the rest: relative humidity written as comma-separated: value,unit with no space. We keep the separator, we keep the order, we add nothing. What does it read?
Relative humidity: 30,%
